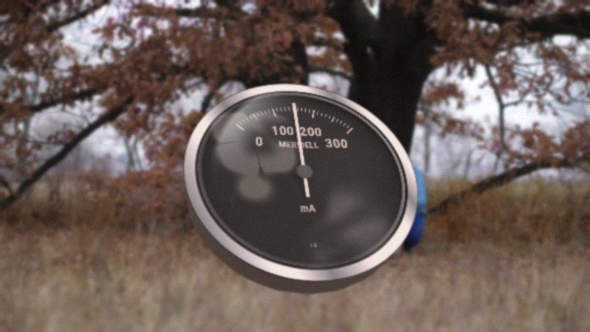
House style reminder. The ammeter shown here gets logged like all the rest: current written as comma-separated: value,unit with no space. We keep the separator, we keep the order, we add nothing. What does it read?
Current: 150,mA
